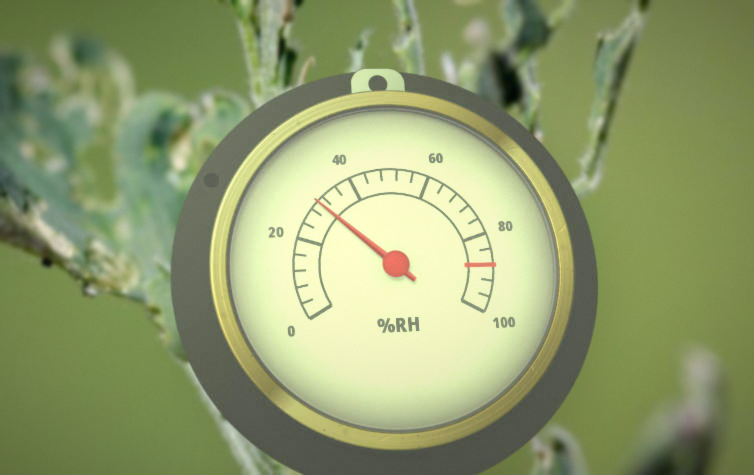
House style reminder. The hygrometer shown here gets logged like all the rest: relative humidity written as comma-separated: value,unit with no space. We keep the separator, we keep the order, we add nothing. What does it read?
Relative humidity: 30,%
